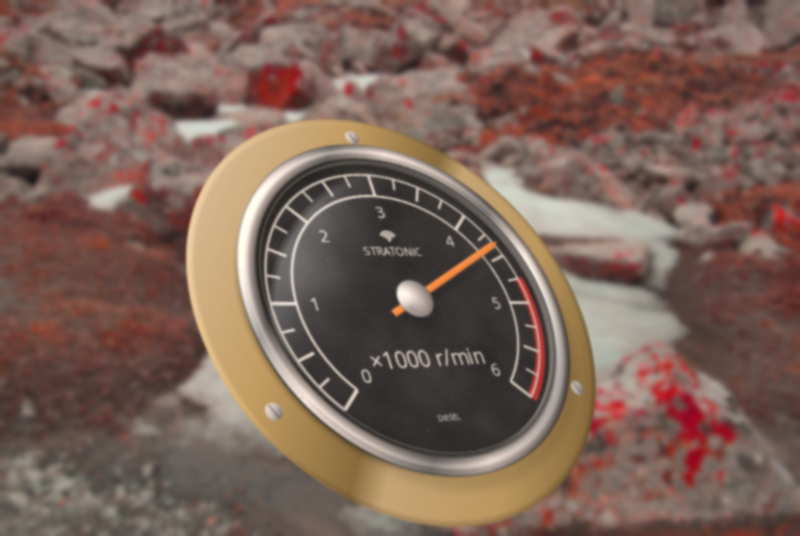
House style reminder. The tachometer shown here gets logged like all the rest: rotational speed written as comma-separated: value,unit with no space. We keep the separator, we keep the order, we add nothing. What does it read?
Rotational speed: 4375,rpm
